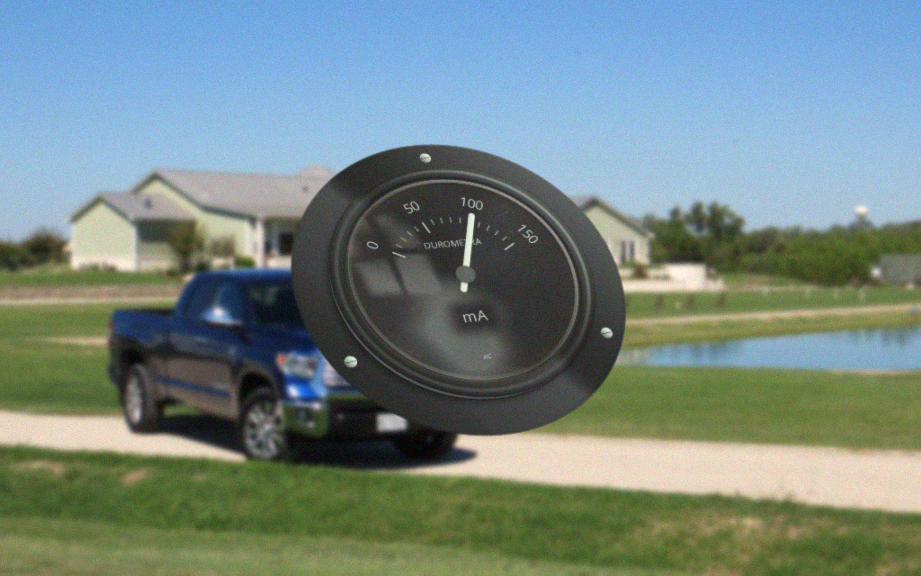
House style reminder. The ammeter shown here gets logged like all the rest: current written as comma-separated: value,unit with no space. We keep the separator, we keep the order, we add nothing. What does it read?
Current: 100,mA
